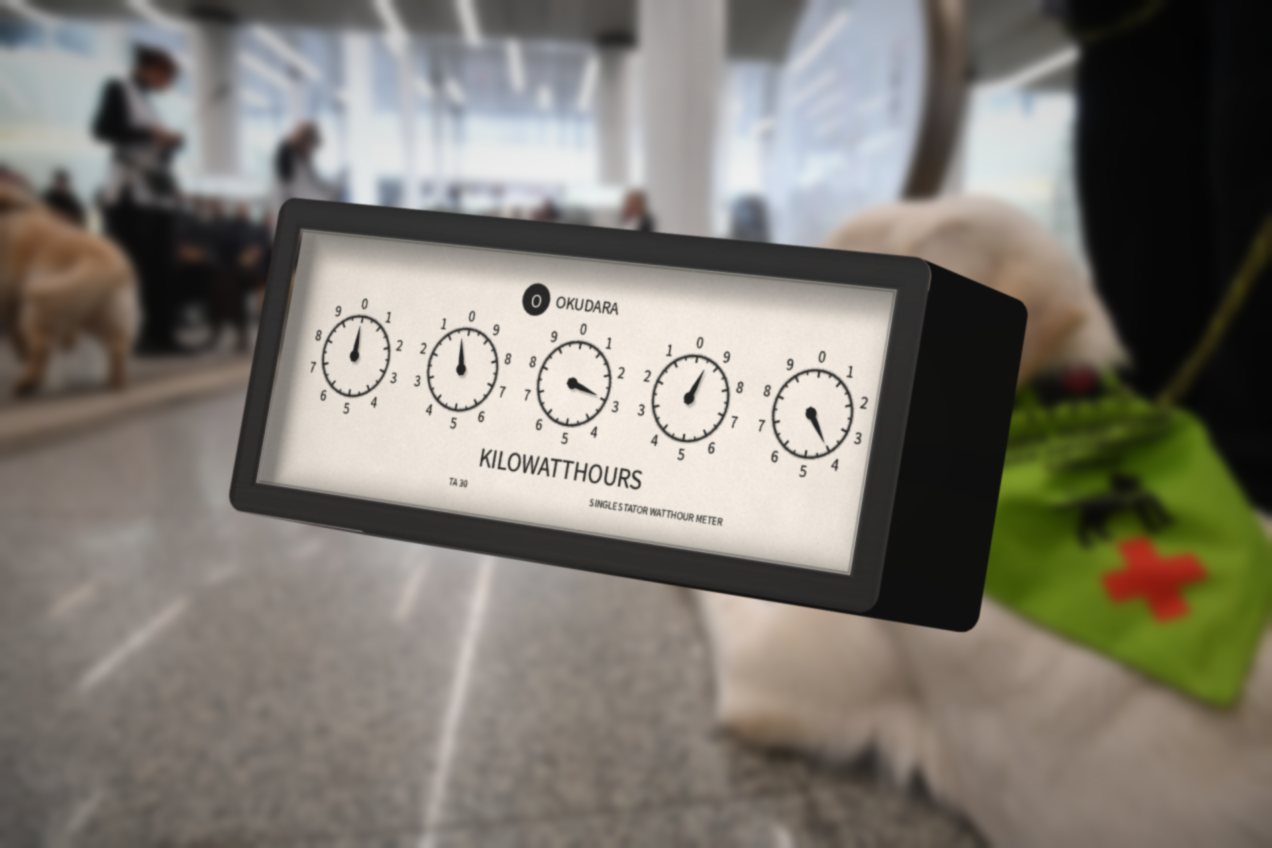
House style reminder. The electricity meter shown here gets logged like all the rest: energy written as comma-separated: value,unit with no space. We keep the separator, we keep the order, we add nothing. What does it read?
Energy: 294,kWh
